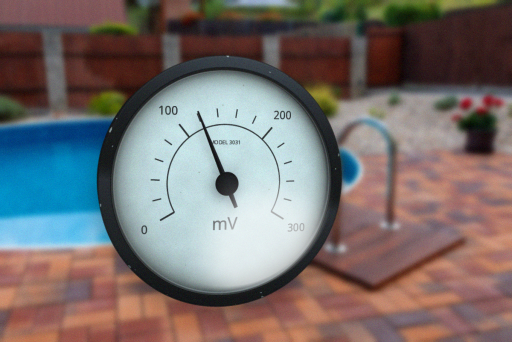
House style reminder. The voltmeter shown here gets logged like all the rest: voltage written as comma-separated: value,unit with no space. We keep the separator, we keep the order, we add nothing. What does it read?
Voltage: 120,mV
